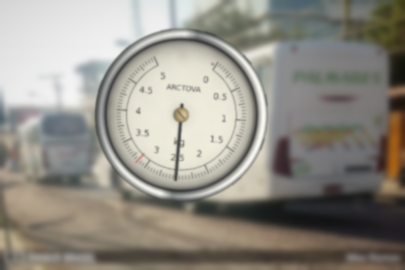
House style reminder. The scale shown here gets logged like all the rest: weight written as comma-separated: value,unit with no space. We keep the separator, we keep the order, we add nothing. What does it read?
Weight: 2.5,kg
